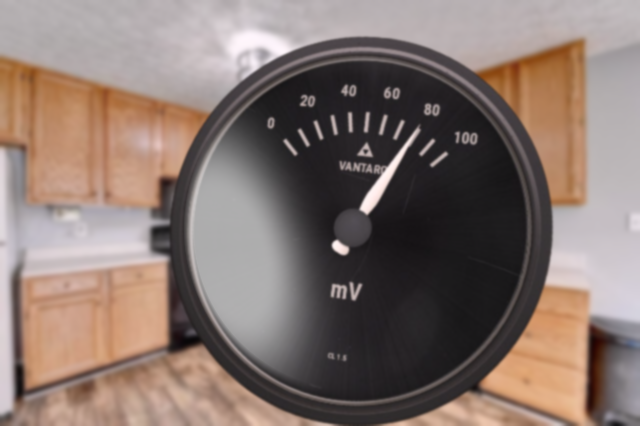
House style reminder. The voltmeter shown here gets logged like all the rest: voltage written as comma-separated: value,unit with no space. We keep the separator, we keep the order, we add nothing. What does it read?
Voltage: 80,mV
